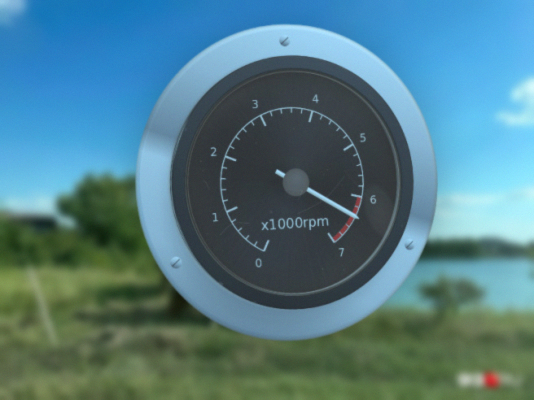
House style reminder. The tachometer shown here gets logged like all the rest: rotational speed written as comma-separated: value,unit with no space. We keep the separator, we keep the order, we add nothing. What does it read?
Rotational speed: 6400,rpm
